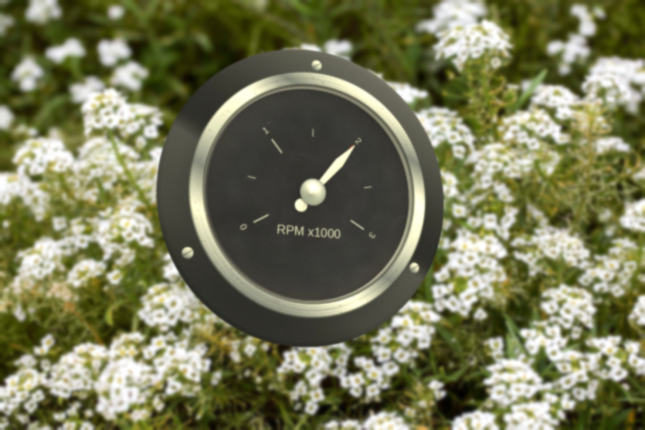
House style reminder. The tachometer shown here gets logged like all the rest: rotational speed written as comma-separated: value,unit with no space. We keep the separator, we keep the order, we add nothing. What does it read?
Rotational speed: 2000,rpm
